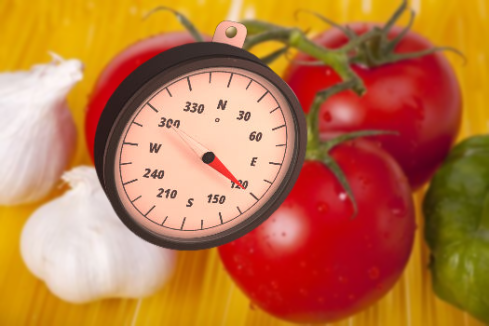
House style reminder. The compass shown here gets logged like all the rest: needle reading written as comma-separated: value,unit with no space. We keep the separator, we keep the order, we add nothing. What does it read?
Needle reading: 120,°
